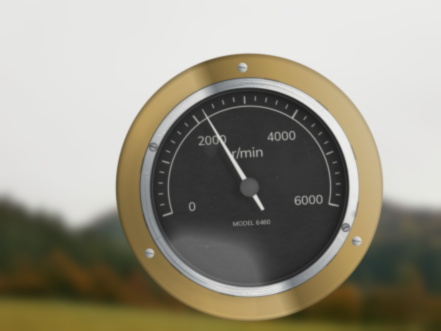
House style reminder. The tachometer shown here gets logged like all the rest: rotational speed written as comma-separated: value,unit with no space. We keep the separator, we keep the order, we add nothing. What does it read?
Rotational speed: 2200,rpm
